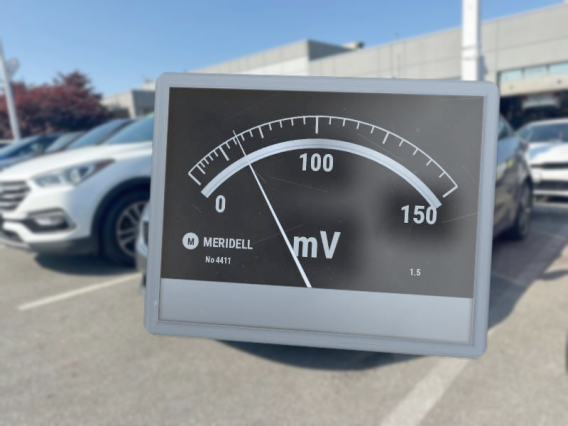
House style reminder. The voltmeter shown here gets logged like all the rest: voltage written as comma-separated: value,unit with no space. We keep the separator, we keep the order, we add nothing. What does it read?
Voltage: 62.5,mV
